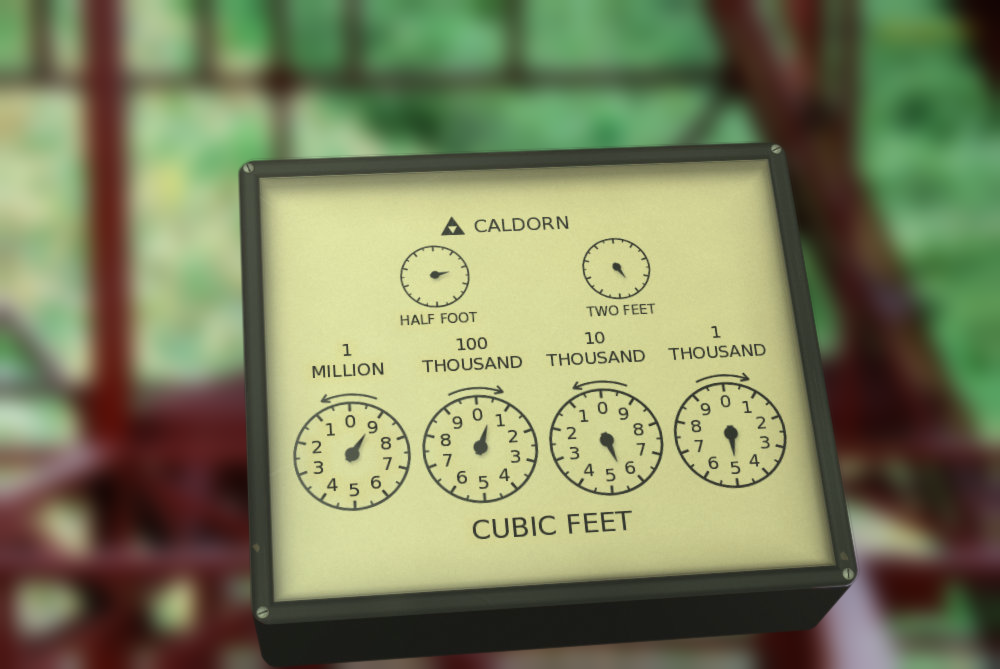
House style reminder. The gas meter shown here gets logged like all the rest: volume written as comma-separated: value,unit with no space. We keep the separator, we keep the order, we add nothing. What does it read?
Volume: 905500,ft³
